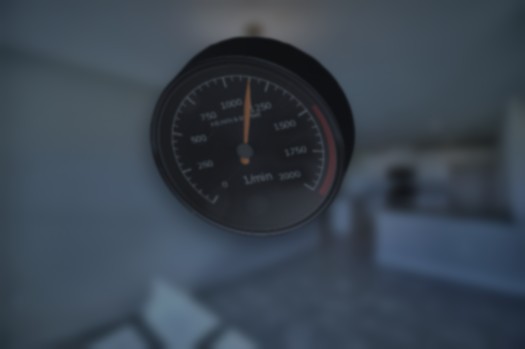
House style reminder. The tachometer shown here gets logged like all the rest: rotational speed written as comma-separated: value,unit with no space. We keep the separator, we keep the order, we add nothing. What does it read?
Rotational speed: 1150,rpm
